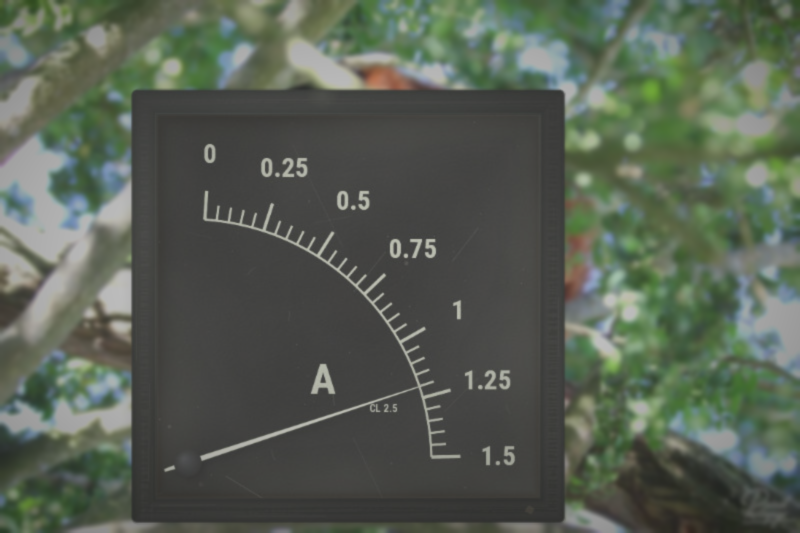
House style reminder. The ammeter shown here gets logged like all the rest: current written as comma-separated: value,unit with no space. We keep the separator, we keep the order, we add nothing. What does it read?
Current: 1.2,A
